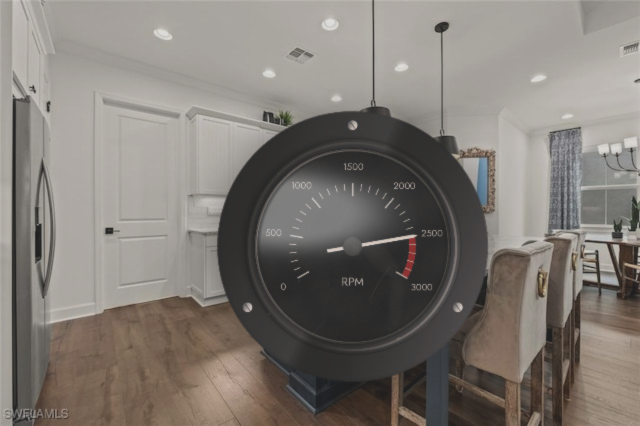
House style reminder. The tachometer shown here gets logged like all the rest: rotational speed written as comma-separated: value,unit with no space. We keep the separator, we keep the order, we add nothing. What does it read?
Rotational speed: 2500,rpm
